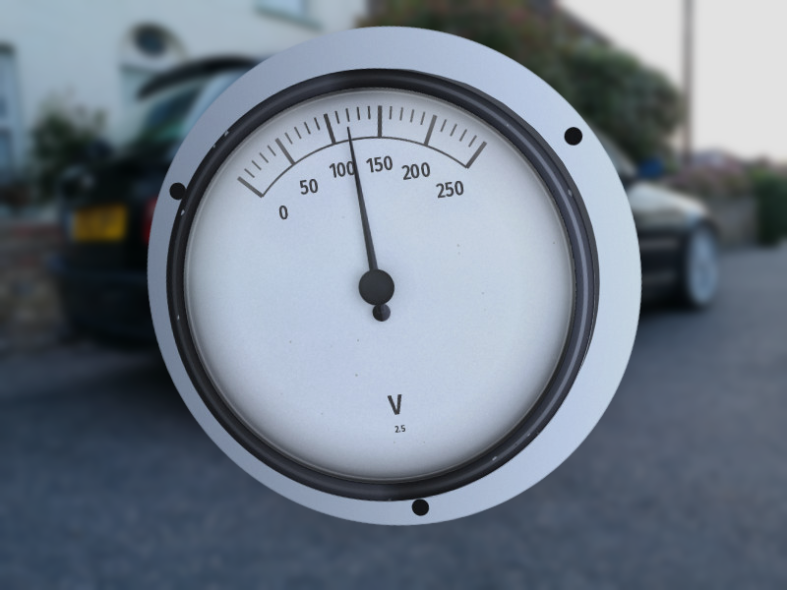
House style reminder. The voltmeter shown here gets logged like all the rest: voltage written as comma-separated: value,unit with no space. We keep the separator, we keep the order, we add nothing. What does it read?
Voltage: 120,V
